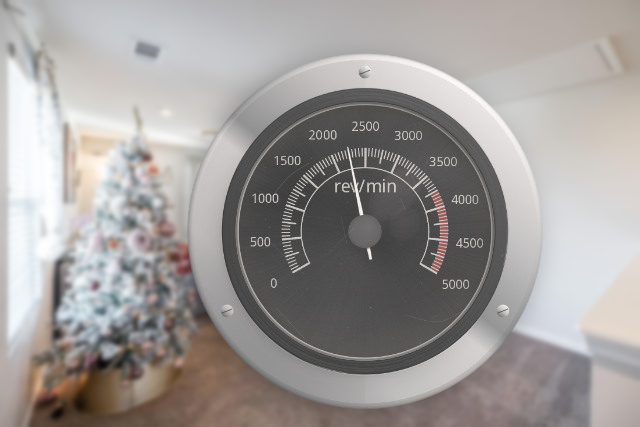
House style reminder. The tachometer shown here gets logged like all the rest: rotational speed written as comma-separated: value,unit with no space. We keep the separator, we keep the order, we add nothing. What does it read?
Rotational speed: 2250,rpm
